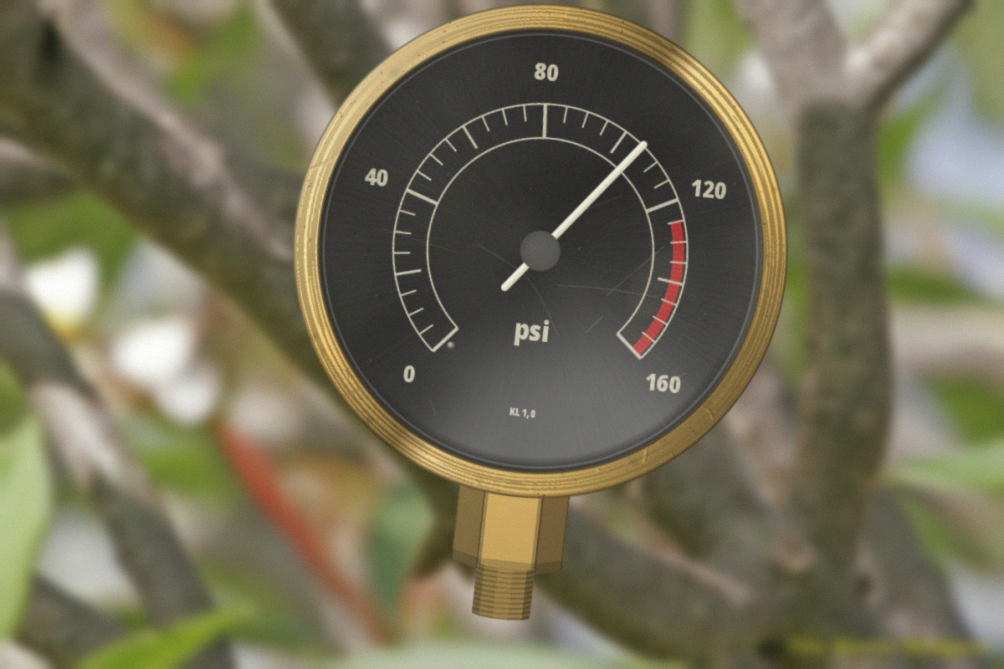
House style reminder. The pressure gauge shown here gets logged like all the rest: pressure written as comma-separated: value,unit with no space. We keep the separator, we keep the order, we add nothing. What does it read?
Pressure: 105,psi
